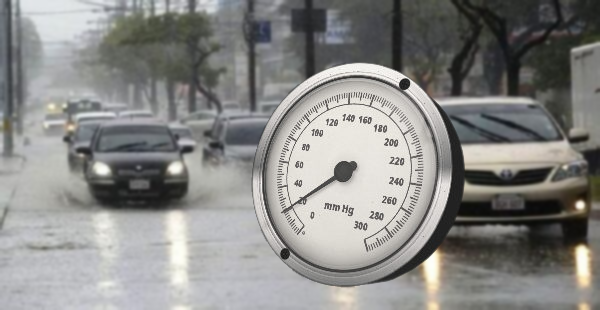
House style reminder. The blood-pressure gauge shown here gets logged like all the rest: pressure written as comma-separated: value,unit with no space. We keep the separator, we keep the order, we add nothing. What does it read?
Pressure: 20,mmHg
